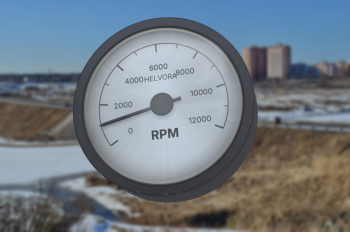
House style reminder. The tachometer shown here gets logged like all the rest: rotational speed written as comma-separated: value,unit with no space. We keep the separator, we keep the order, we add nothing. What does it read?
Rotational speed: 1000,rpm
